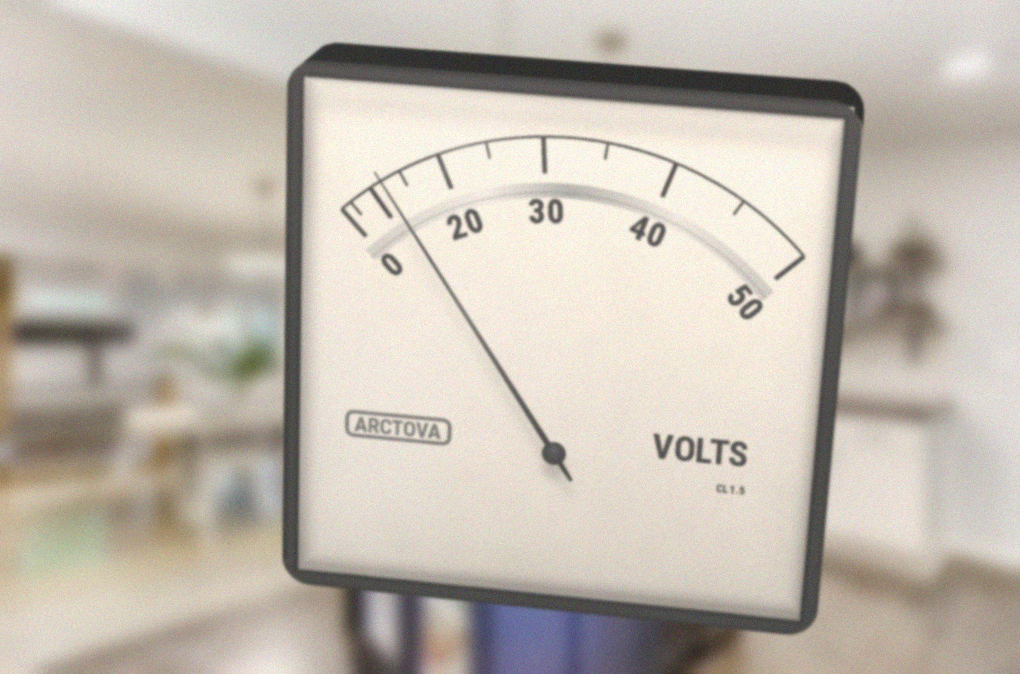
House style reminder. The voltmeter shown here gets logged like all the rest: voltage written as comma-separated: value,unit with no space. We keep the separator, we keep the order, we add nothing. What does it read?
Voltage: 12.5,V
